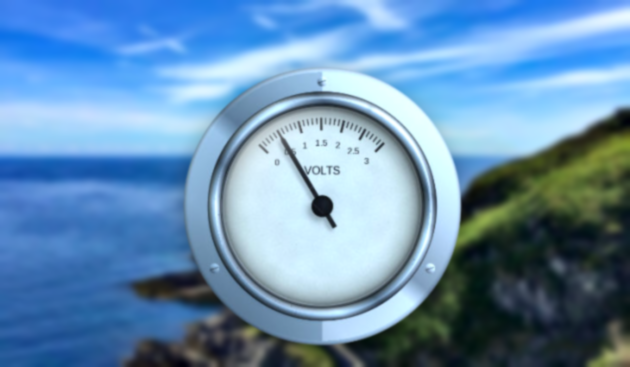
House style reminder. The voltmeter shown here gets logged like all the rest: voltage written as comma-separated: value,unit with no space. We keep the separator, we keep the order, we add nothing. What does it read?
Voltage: 0.5,V
